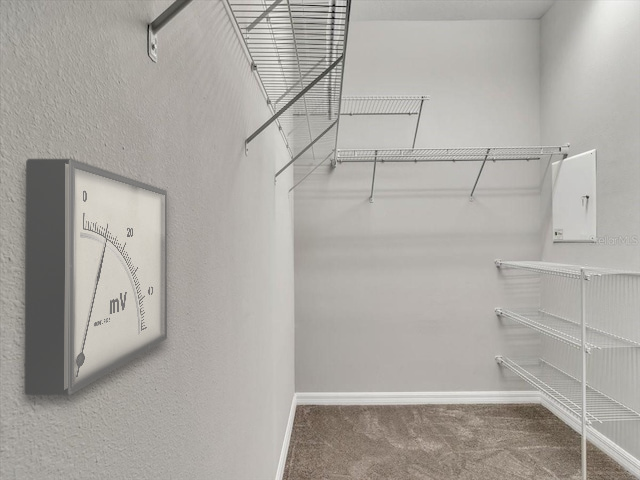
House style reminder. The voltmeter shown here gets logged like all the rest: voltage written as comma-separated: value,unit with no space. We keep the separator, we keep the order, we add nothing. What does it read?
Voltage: 10,mV
